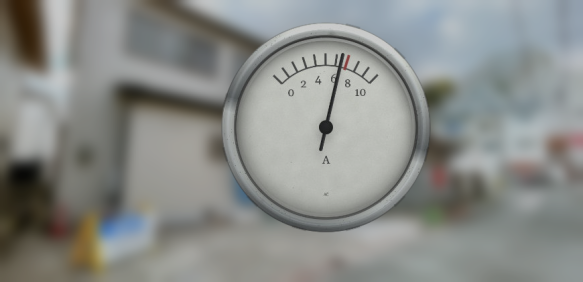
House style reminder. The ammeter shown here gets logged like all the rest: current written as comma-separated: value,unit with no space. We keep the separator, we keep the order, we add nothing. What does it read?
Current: 6.5,A
